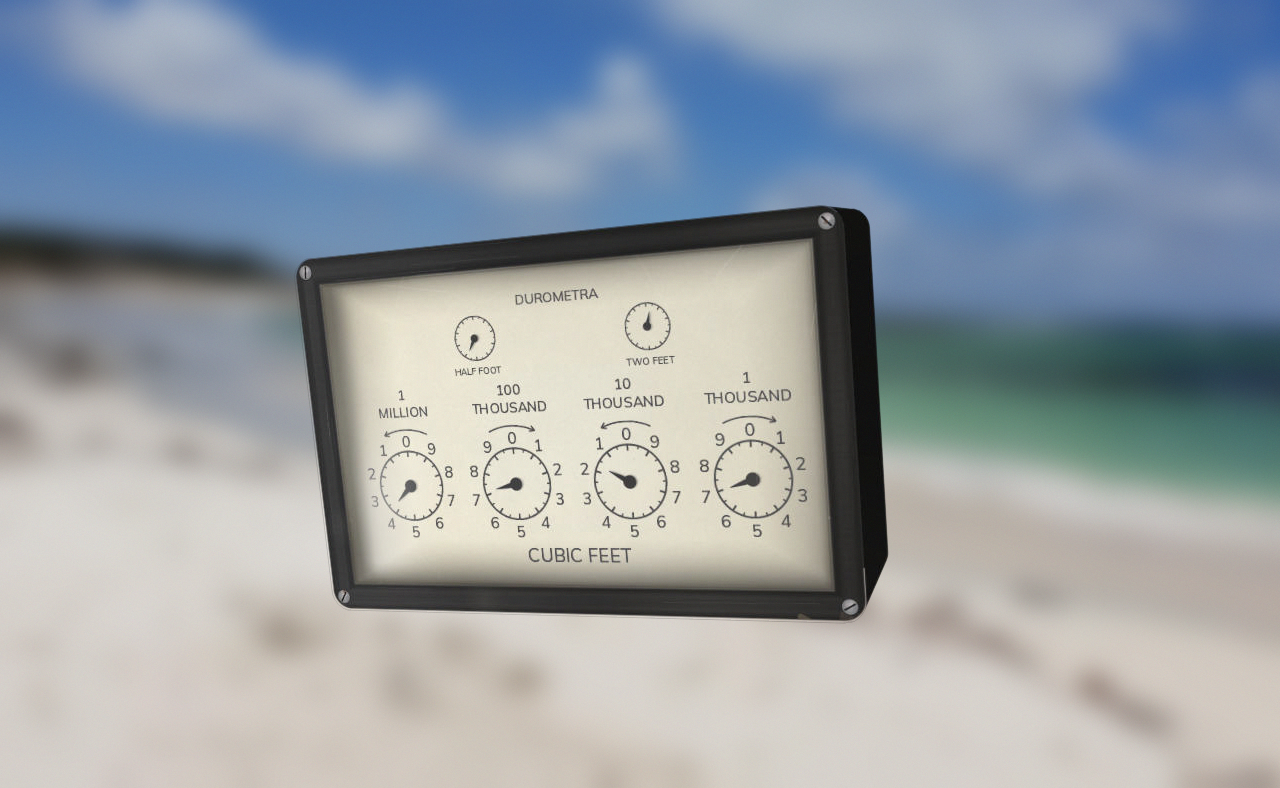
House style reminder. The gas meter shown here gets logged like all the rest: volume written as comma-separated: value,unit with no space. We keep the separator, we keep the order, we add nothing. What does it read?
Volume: 371700,ft³
